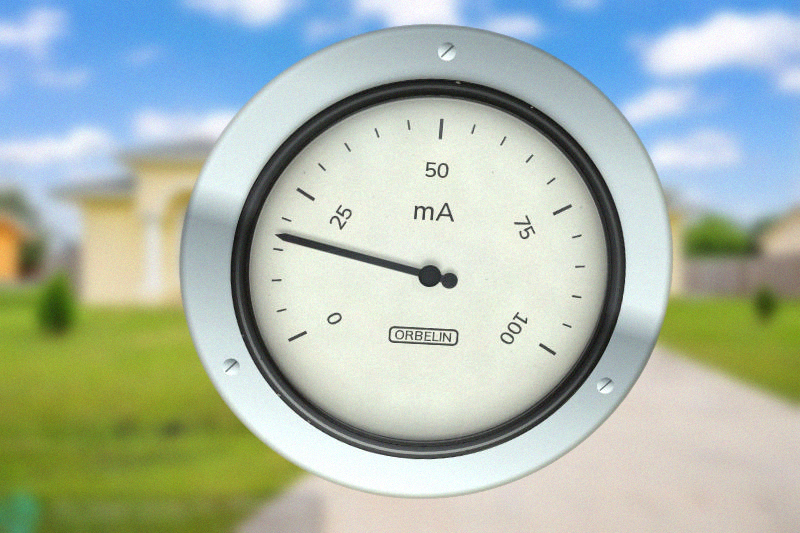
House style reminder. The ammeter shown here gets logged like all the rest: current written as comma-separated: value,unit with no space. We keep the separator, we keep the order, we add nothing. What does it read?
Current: 17.5,mA
